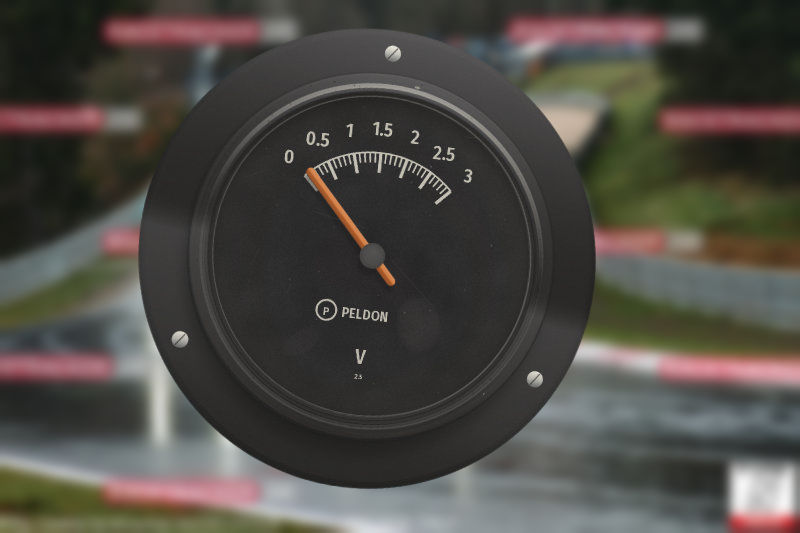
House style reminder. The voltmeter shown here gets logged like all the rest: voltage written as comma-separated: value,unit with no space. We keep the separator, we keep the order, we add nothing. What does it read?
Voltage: 0.1,V
